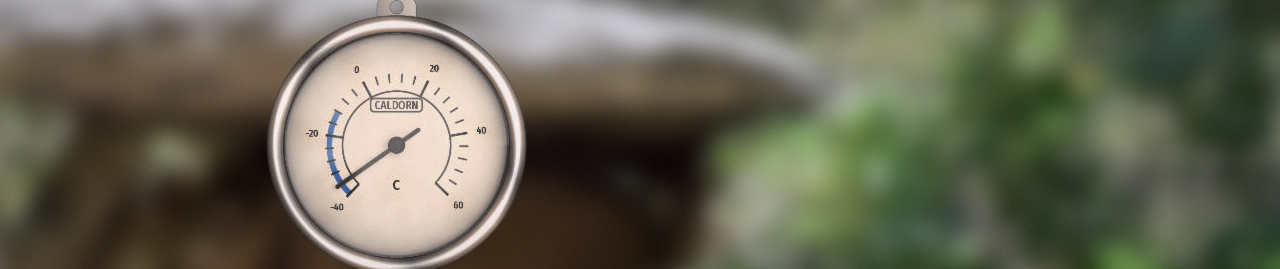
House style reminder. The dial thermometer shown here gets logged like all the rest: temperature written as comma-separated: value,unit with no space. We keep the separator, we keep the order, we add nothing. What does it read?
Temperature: -36,°C
